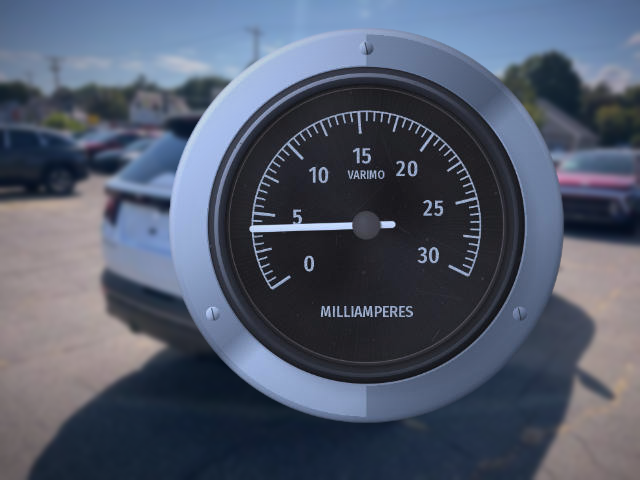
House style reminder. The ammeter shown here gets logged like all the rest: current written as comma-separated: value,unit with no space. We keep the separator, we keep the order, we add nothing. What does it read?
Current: 4,mA
